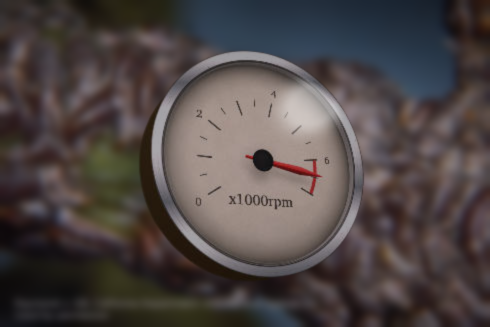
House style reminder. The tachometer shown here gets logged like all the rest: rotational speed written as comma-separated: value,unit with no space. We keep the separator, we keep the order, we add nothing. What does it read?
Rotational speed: 6500,rpm
